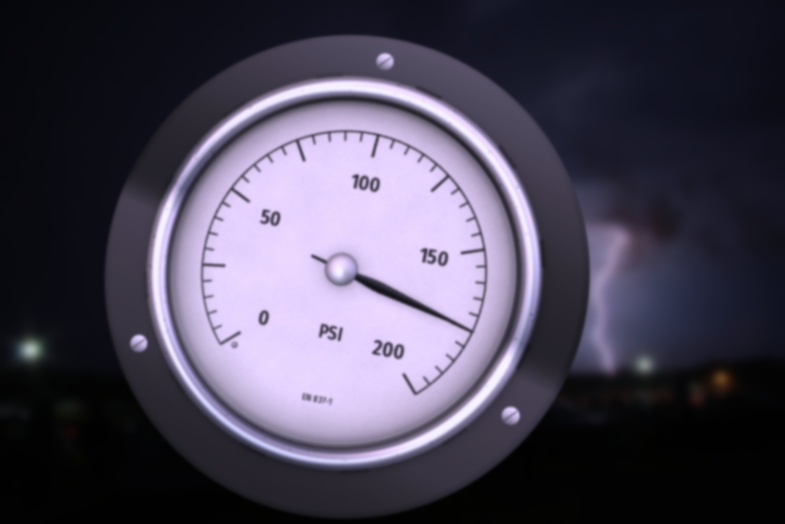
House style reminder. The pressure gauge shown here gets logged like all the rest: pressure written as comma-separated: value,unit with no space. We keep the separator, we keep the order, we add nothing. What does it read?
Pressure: 175,psi
